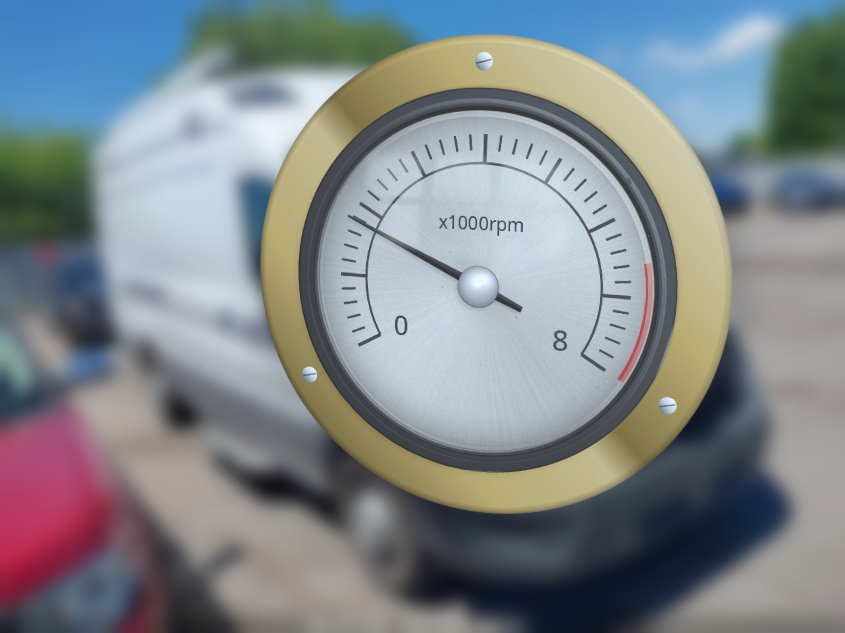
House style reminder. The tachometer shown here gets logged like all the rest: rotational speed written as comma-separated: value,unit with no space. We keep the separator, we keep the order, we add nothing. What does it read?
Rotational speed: 1800,rpm
